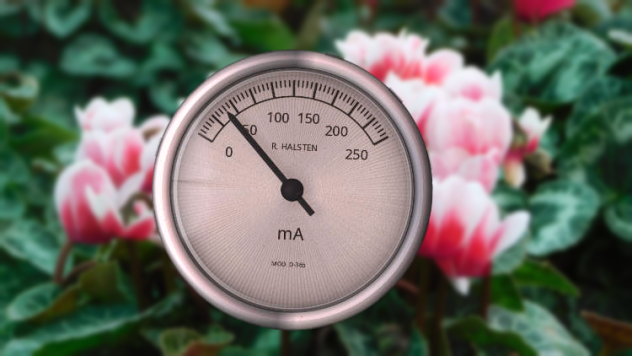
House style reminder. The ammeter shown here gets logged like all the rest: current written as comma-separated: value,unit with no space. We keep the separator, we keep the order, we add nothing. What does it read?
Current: 40,mA
